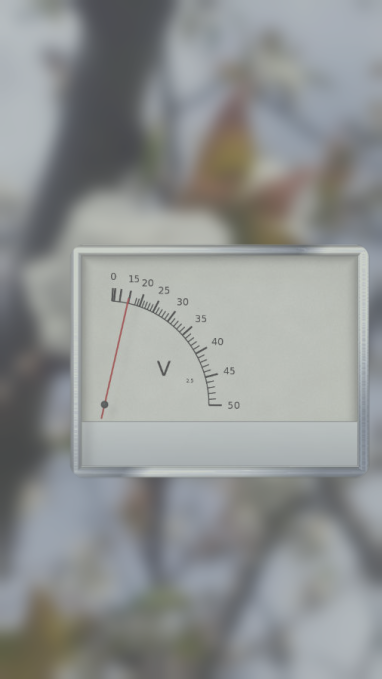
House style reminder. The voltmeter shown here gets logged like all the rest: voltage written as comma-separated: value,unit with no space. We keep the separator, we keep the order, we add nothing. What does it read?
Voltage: 15,V
